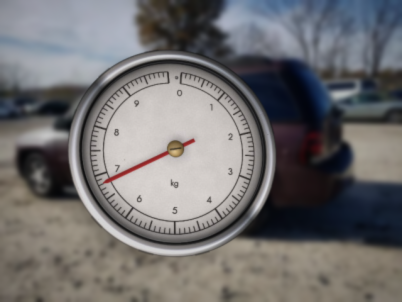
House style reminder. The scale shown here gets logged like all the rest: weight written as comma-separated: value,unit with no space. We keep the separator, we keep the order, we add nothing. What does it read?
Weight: 6.8,kg
